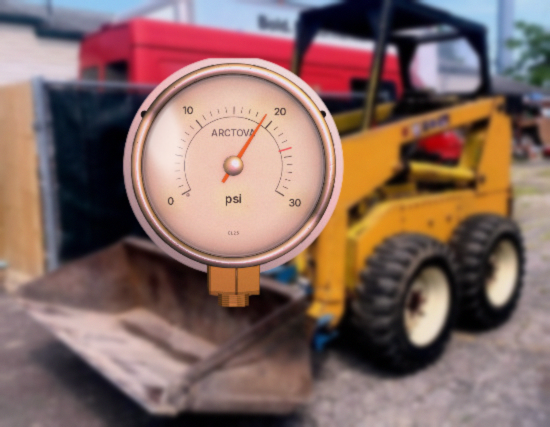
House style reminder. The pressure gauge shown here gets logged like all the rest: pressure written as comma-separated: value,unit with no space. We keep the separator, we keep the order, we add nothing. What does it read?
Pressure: 19,psi
